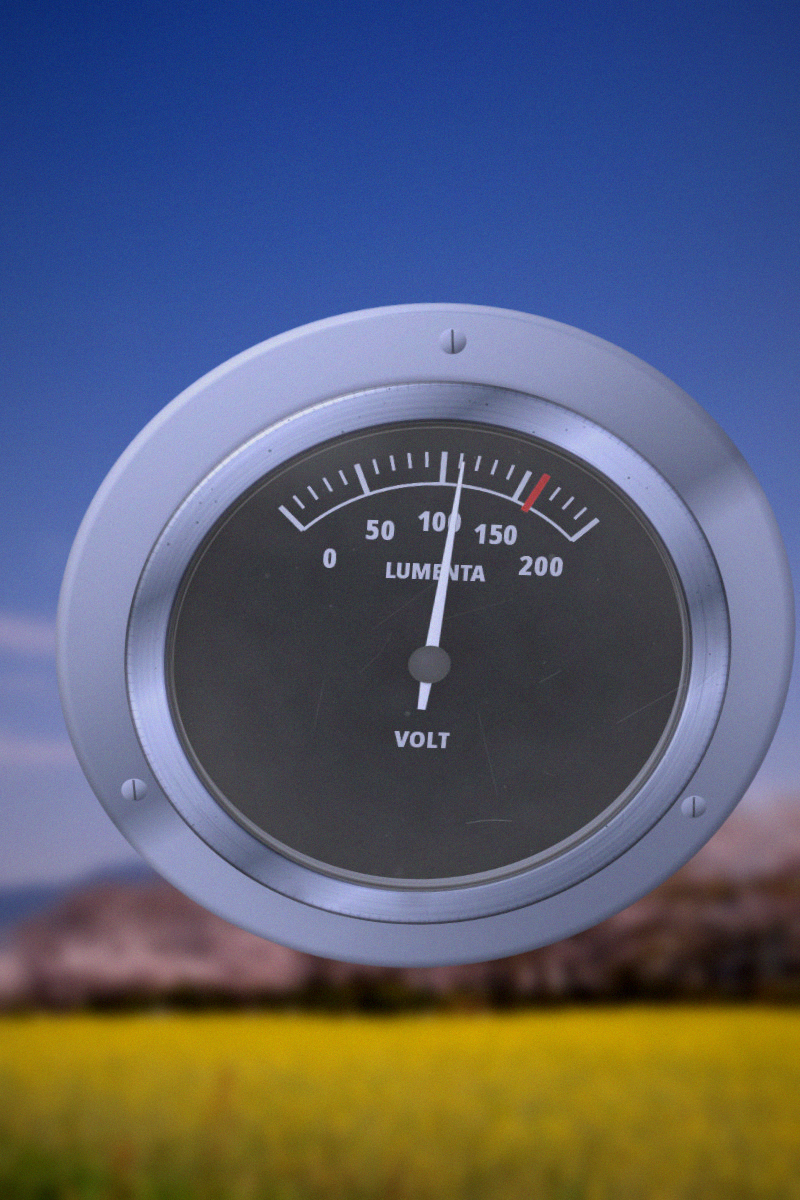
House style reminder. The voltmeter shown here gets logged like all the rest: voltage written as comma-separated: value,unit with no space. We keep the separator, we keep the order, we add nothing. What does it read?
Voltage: 110,V
